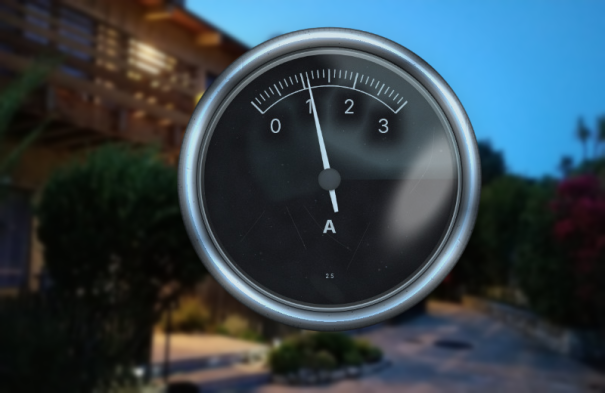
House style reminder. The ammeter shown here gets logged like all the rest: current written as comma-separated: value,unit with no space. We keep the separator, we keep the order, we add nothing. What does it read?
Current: 1.1,A
